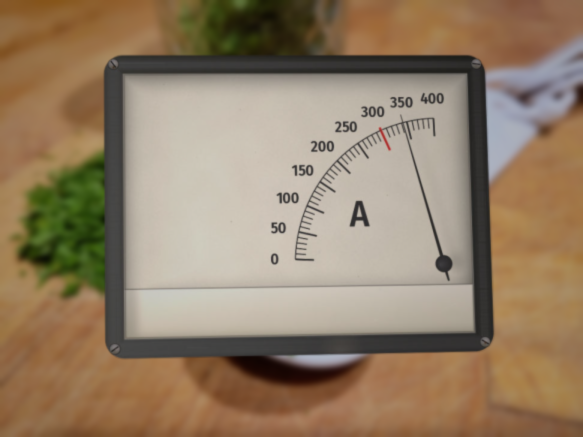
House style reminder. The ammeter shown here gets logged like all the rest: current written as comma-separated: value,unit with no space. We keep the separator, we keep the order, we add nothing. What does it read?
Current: 340,A
